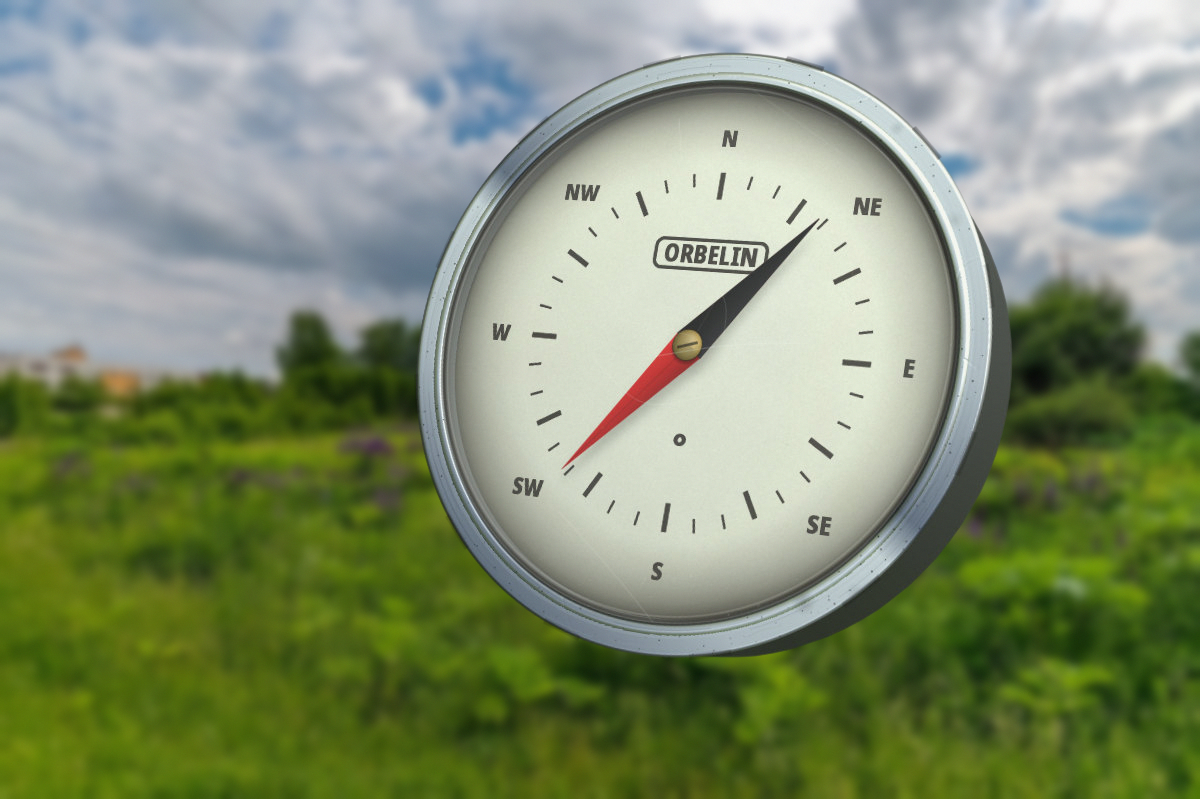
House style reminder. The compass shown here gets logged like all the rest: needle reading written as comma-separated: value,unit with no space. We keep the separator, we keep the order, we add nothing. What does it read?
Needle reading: 220,°
